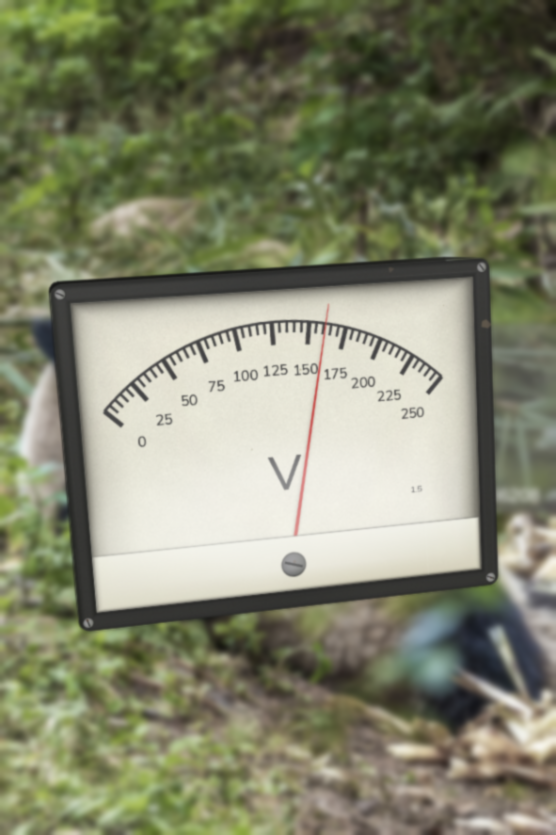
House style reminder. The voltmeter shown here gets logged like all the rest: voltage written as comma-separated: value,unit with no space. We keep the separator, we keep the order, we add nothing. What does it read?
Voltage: 160,V
